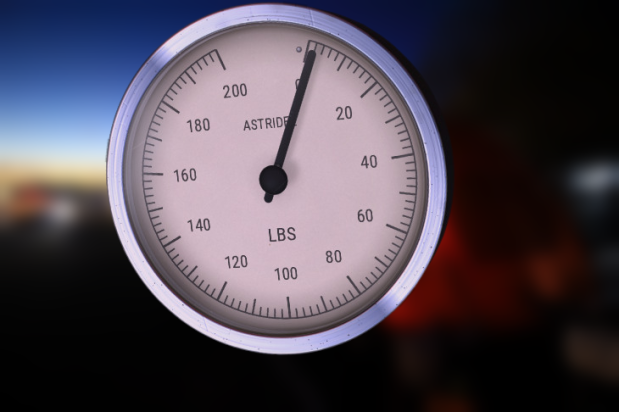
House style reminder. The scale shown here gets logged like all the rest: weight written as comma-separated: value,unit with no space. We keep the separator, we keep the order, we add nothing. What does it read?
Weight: 2,lb
